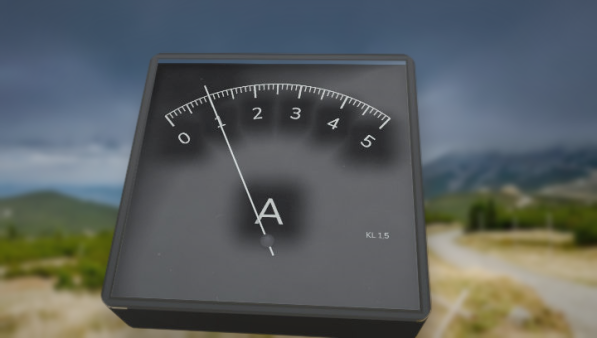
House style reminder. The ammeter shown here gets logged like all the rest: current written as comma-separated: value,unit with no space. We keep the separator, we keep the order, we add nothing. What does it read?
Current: 1,A
